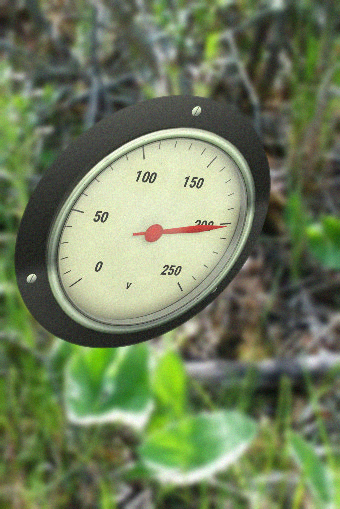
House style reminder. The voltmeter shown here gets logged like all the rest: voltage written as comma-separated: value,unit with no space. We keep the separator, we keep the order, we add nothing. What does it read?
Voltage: 200,V
